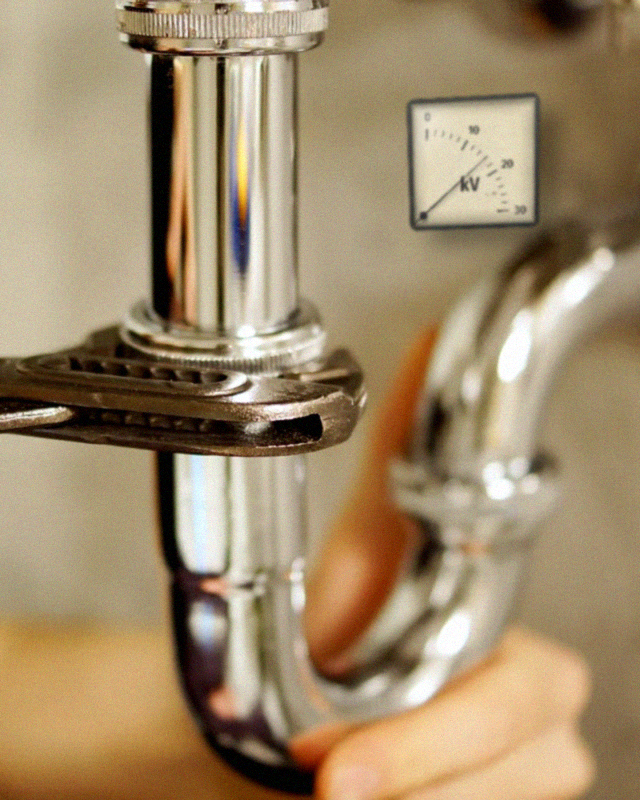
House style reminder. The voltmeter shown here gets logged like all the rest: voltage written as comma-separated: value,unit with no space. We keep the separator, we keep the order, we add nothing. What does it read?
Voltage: 16,kV
